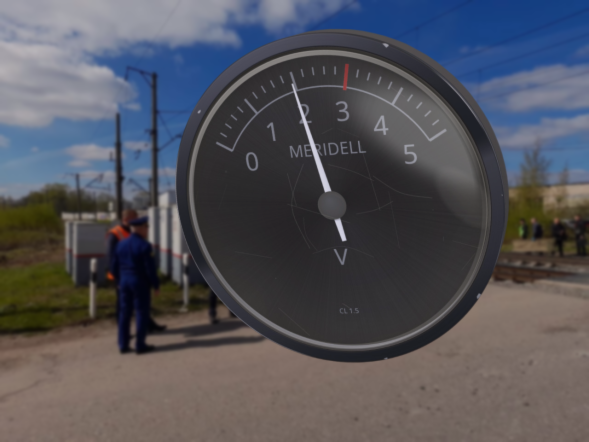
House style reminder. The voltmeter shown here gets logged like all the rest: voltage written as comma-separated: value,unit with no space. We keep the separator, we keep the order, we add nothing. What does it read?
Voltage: 2,V
